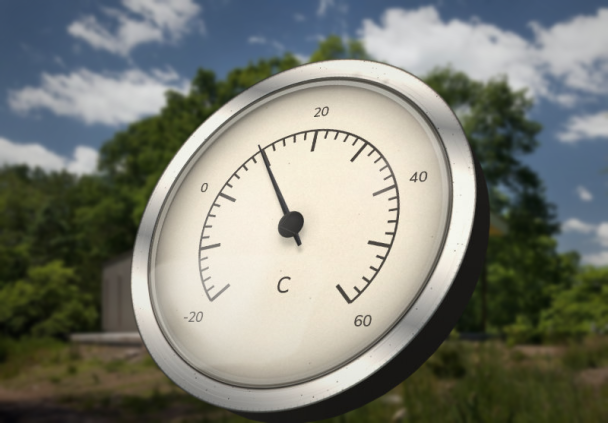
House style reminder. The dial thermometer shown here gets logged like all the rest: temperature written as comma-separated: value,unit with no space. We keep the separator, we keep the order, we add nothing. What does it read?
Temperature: 10,°C
